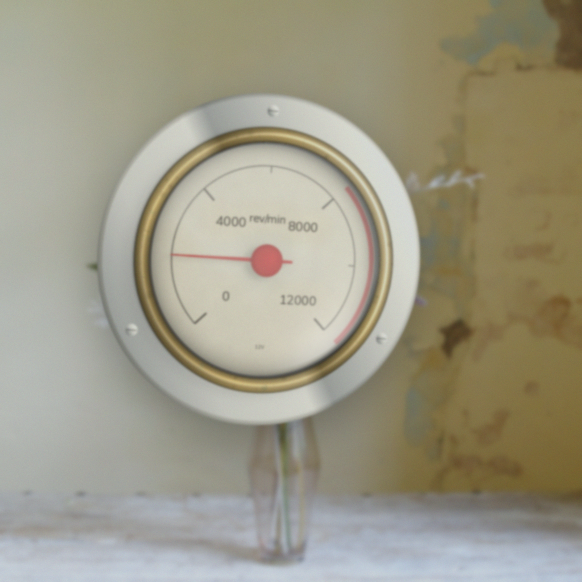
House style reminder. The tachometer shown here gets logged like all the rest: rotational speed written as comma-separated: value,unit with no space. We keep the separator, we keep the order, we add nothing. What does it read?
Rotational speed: 2000,rpm
